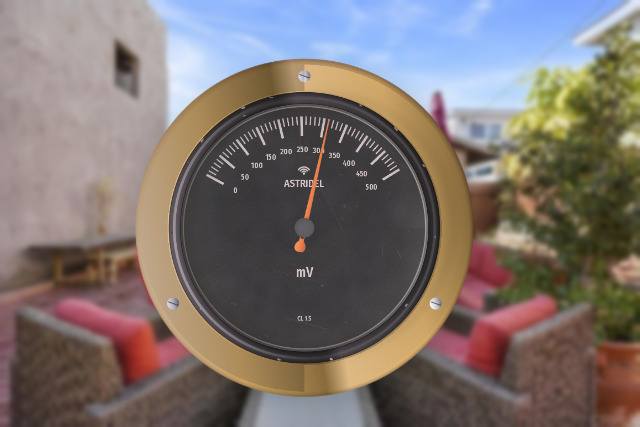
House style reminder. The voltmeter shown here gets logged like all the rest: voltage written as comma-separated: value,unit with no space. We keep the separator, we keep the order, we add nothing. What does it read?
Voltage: 310,mV
